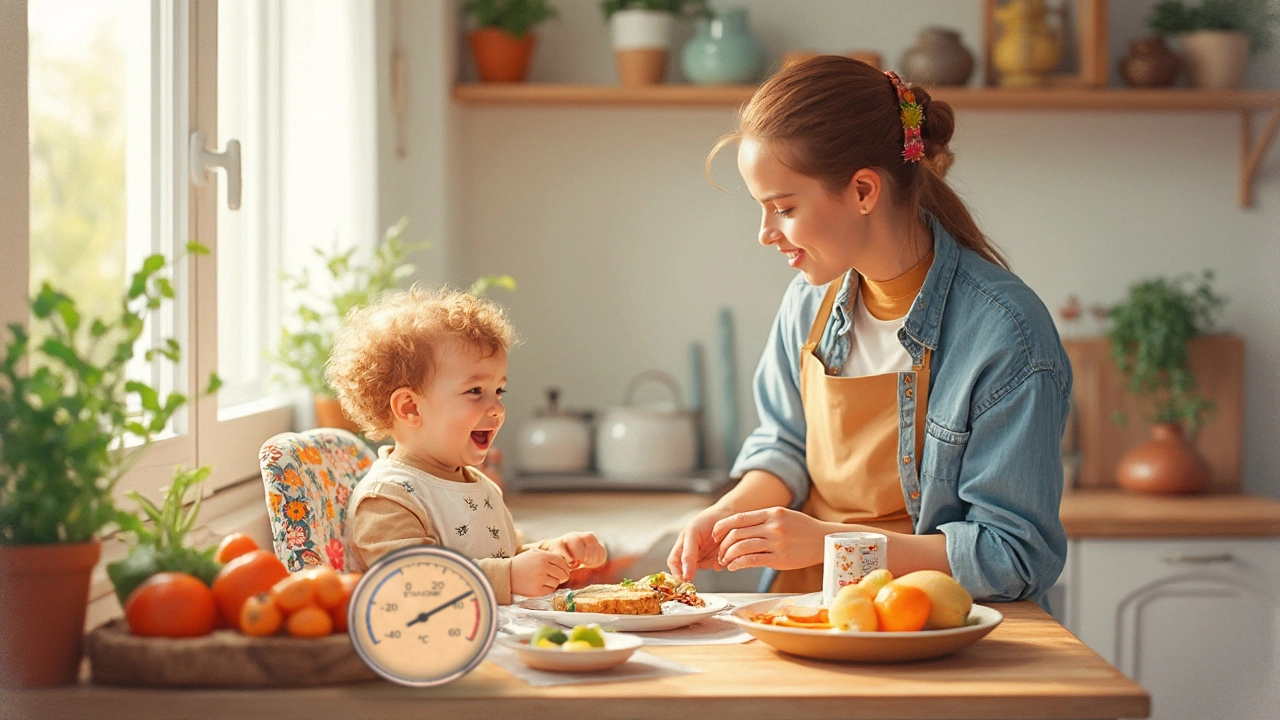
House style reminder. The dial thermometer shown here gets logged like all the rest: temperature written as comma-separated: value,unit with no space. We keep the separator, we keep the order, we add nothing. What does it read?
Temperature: 36,°C
